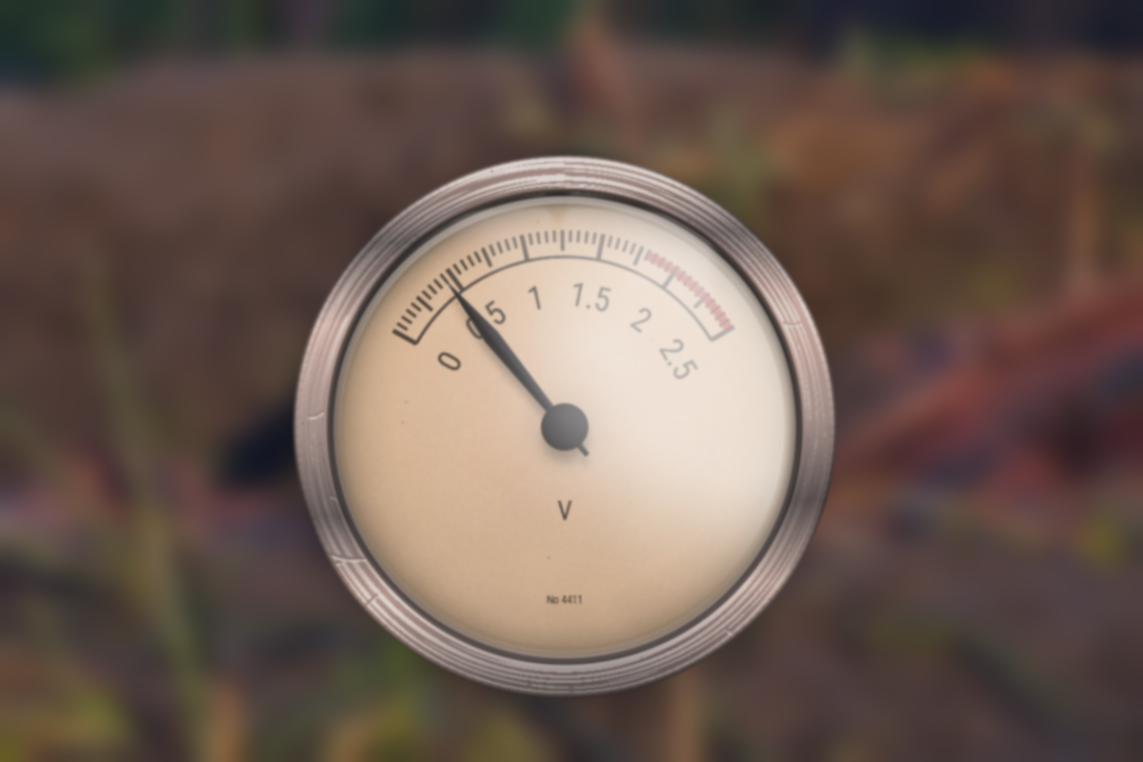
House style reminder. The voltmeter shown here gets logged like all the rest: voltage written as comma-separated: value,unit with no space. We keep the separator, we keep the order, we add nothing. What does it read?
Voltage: 0.45,V
